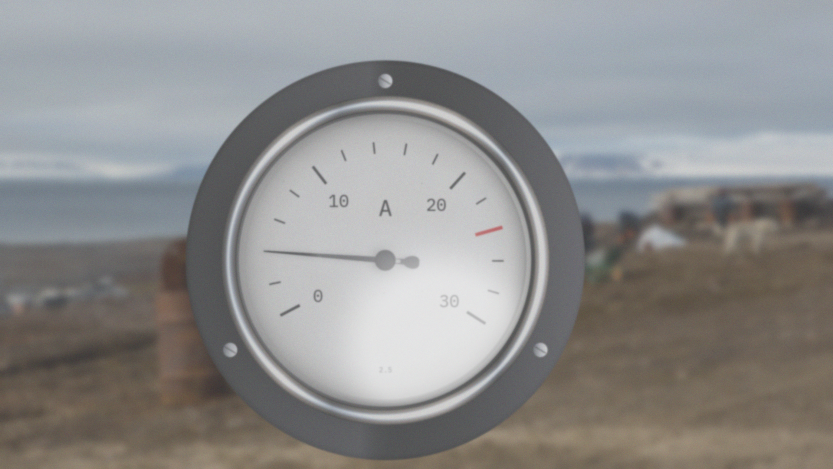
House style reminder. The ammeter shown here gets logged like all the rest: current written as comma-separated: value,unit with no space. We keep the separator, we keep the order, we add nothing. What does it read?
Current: 4,A
